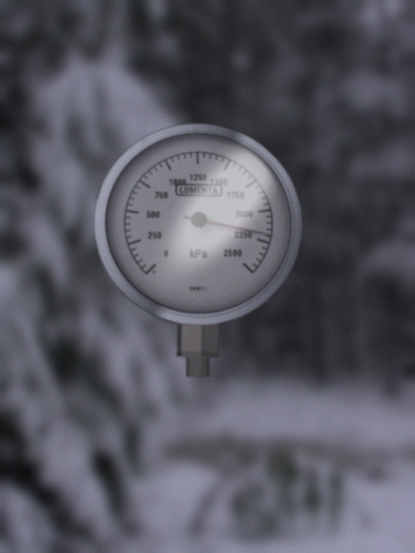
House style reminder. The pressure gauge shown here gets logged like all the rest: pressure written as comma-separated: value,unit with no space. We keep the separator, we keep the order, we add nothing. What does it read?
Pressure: 2200,kPa
